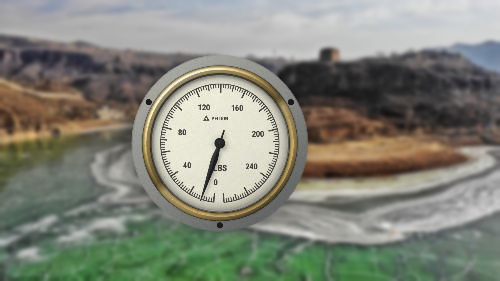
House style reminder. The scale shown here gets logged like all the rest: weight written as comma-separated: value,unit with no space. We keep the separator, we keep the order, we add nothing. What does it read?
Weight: 10,lb
